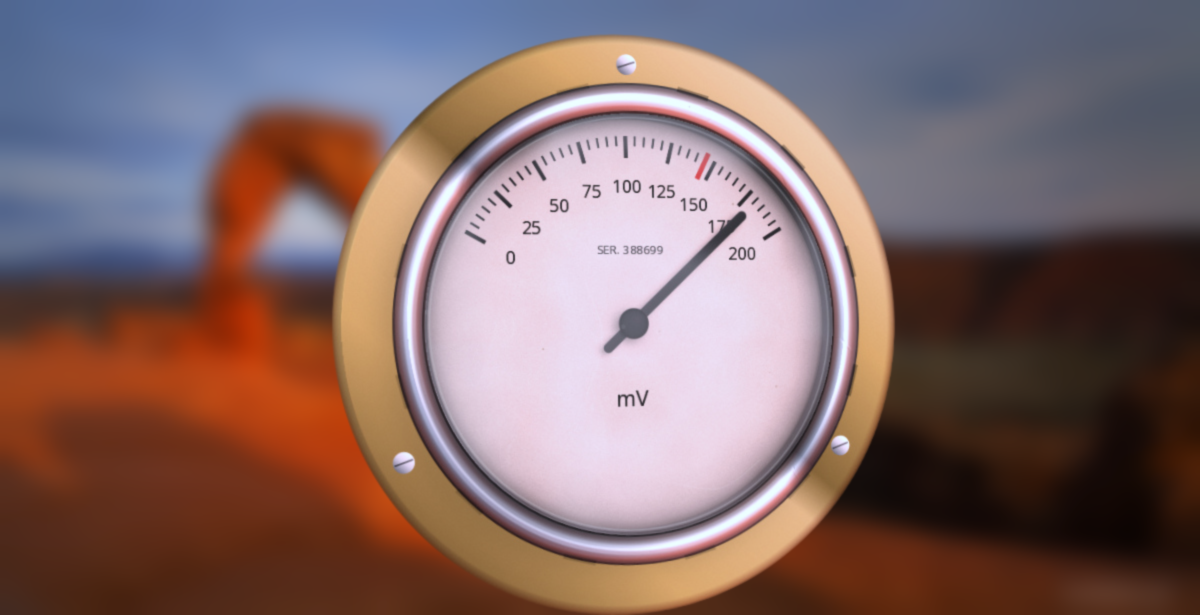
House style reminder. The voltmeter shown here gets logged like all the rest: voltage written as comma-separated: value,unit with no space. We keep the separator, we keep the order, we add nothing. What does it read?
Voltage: 180,mV
